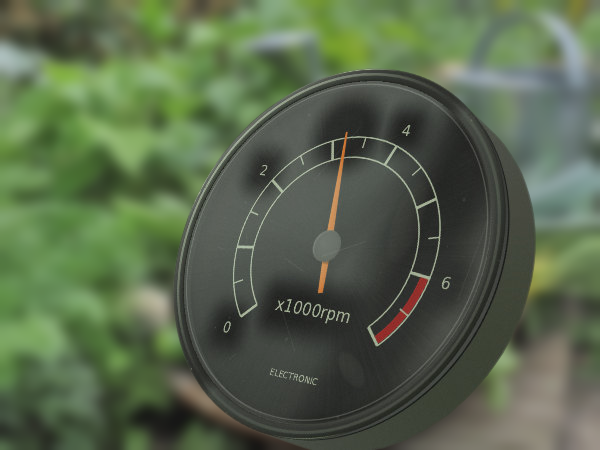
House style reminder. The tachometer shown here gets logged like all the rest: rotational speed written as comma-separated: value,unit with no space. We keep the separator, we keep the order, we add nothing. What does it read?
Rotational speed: 3250,rpm
